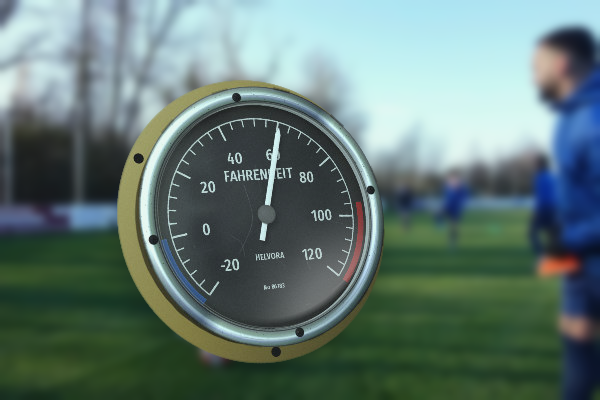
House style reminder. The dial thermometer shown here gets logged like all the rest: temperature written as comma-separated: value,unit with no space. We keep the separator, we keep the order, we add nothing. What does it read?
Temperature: 60,°F
